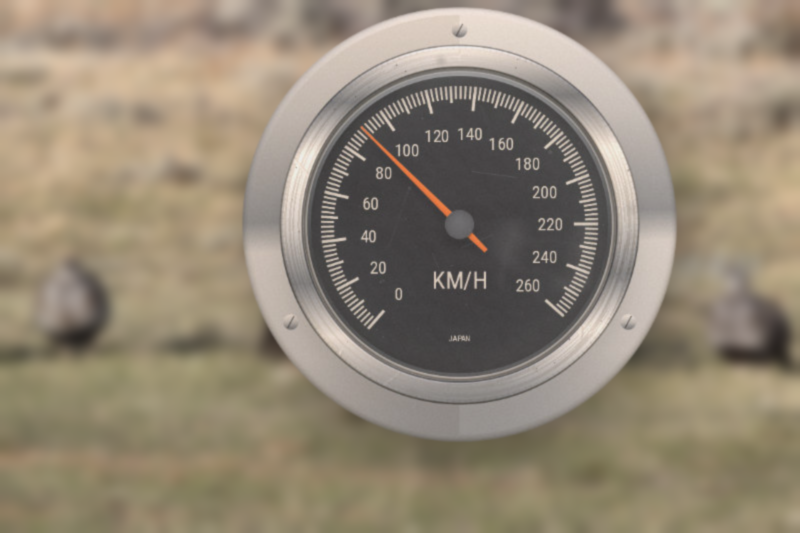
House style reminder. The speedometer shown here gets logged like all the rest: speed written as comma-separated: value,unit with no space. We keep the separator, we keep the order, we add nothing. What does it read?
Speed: 90,km/h
